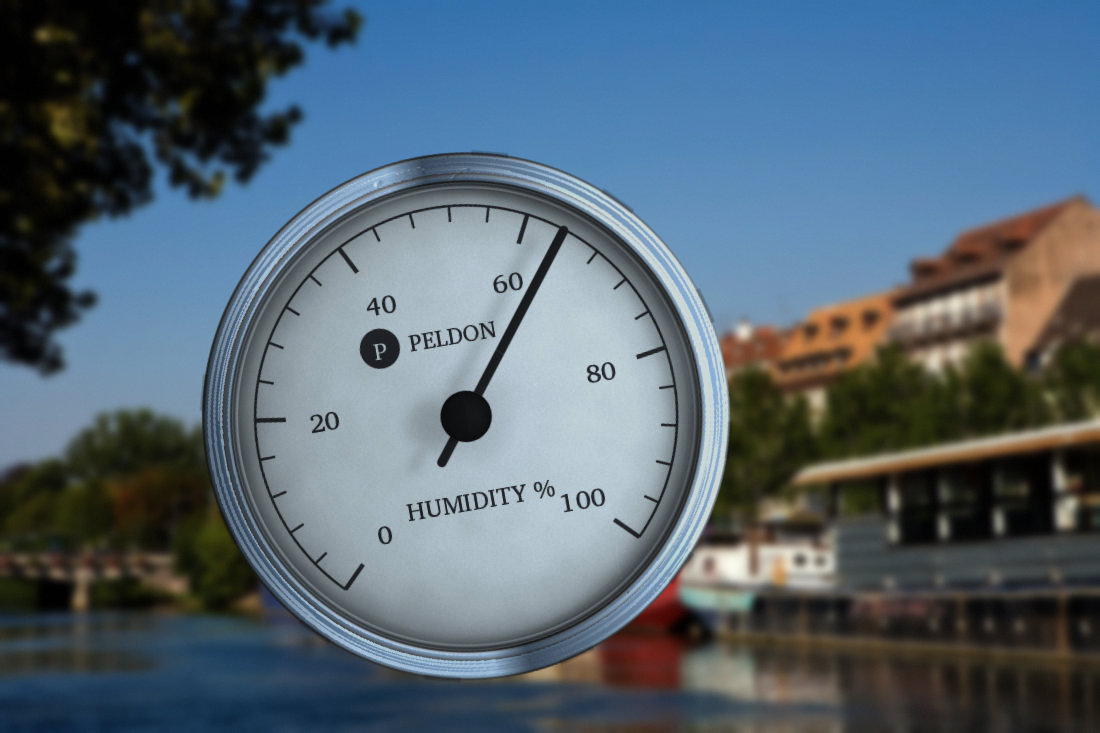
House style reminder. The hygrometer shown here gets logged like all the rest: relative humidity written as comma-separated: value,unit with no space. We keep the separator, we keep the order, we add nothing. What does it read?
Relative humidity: 64,%
